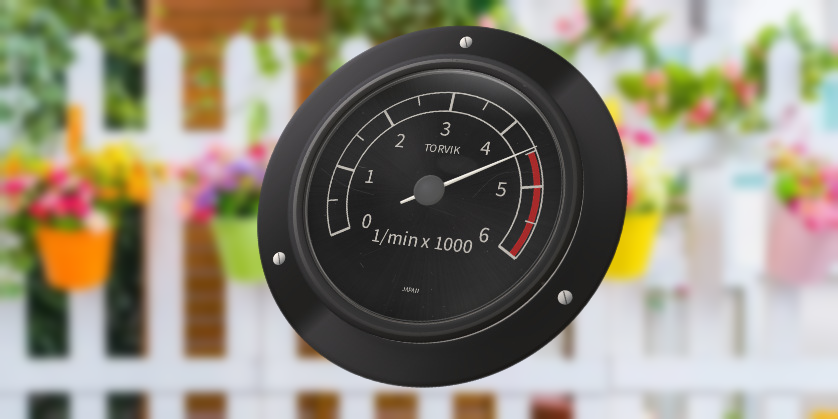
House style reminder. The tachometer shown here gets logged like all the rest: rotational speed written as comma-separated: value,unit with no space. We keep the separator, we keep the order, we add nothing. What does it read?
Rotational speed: 4500,rpm
